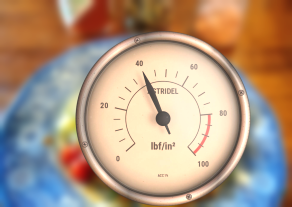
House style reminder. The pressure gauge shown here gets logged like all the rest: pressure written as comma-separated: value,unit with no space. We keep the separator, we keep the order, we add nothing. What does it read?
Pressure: 40,psi
